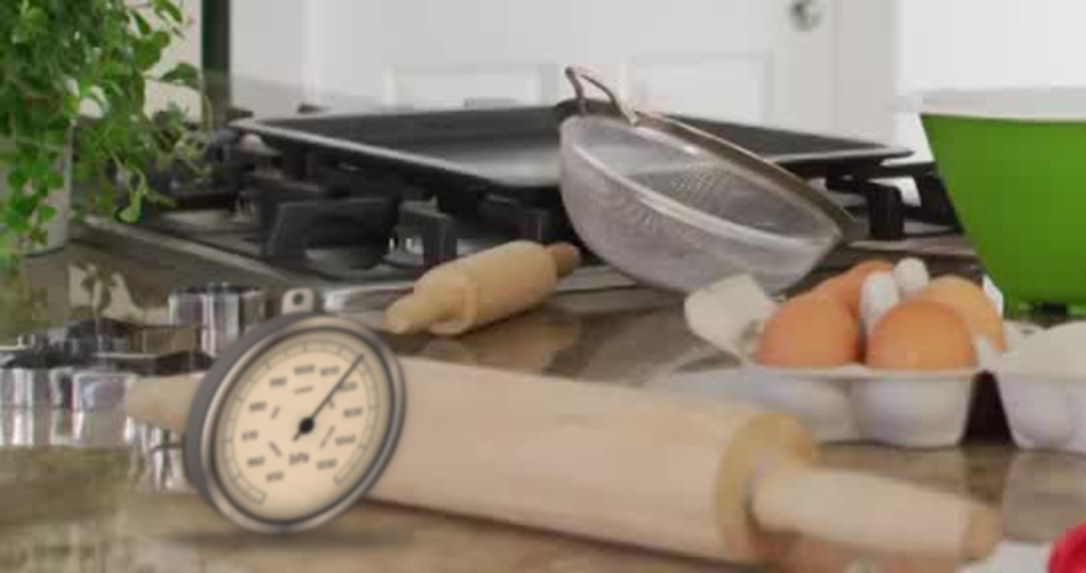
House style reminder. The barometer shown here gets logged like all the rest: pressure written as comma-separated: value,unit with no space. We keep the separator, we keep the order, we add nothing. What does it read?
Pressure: 1015,hPa
